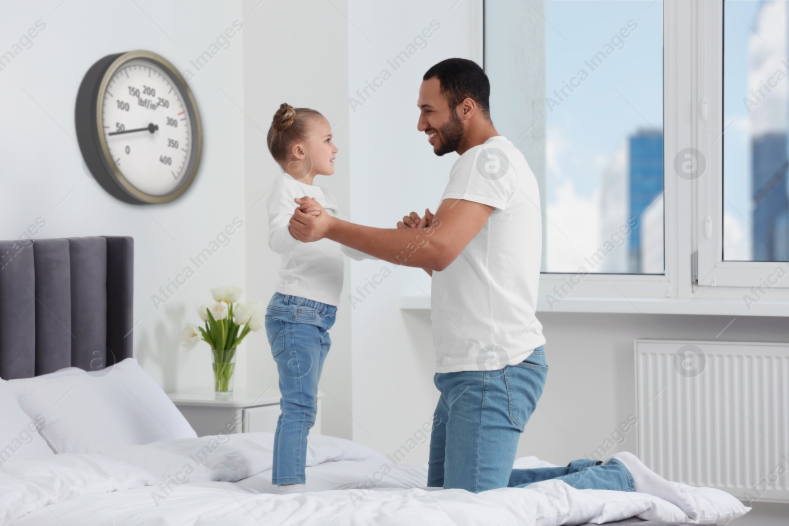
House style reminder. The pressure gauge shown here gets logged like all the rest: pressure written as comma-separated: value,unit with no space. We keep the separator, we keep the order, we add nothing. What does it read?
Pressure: 40,psi
